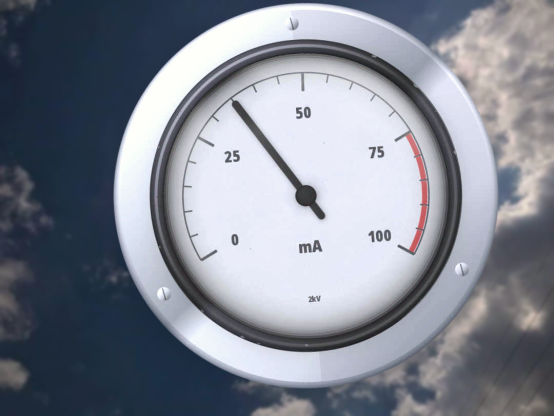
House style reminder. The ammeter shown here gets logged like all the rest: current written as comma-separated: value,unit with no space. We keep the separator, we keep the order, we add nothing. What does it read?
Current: 35,mA
